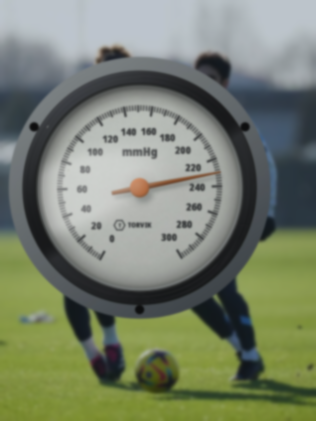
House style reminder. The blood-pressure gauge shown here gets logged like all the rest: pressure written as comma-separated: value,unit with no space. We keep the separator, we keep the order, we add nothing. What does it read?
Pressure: 230,mmHg
